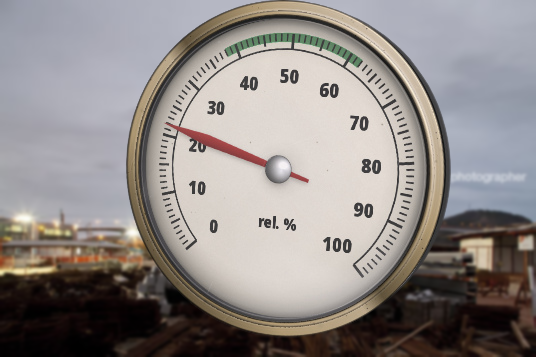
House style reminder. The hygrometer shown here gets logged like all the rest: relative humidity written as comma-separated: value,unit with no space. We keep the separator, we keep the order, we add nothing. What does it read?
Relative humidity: 22,%
